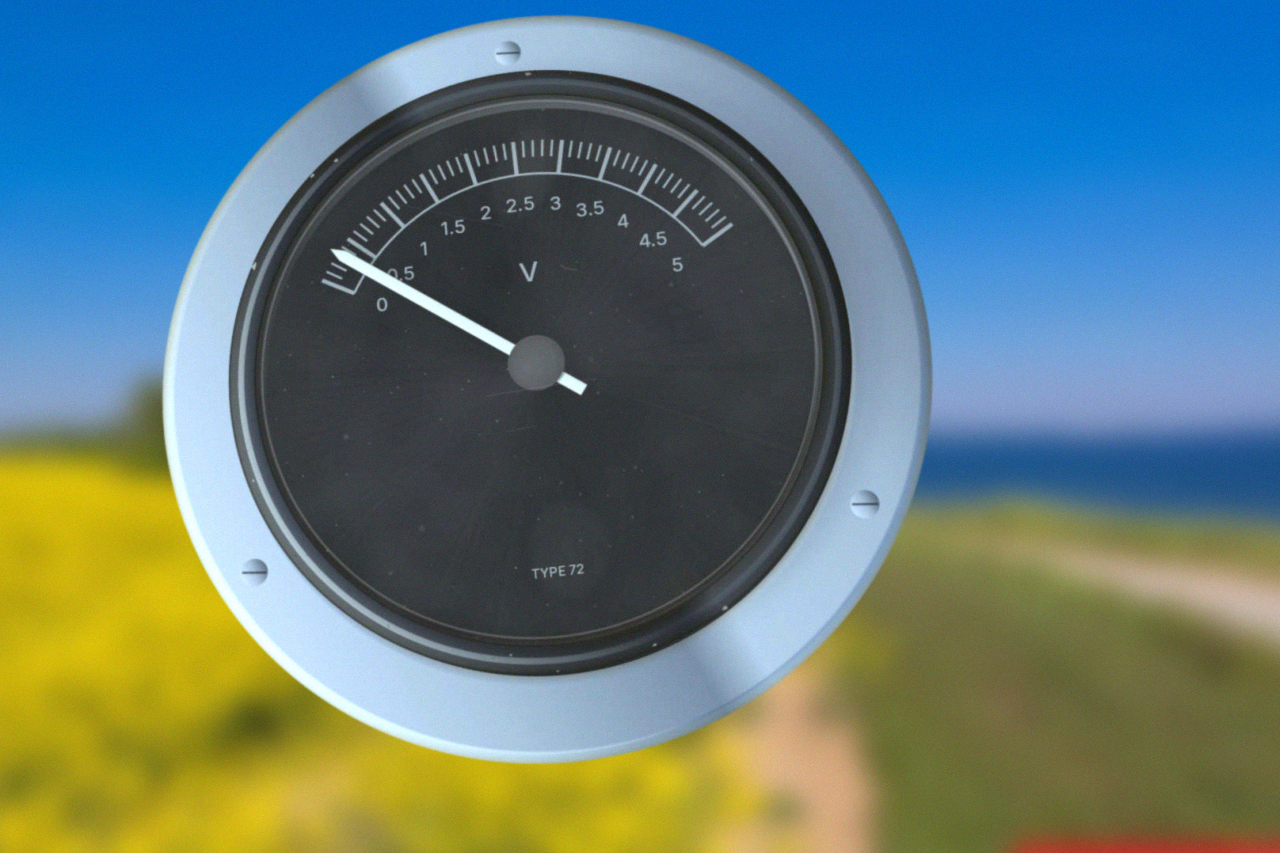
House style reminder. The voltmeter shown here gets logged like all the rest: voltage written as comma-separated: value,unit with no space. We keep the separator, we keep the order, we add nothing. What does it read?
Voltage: 0.3,V
